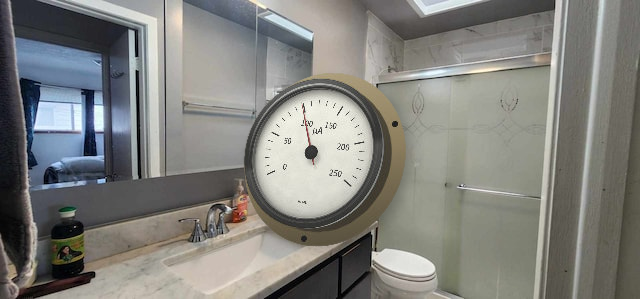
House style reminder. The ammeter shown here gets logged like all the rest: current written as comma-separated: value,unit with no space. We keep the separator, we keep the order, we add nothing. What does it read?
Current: 100,µA
